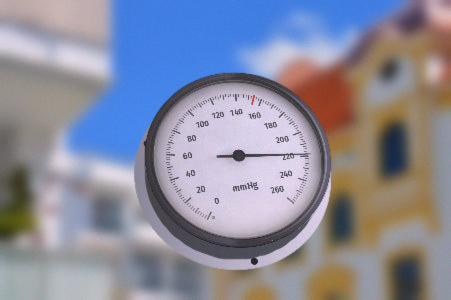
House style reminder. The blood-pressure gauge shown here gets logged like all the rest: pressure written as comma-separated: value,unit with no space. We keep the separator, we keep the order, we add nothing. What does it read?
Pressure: 220,mmHg
